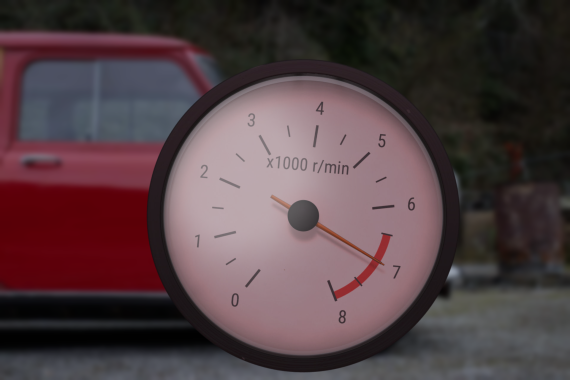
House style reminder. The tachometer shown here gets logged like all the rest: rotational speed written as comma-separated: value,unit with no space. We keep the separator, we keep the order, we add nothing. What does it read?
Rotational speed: 7000,rpm
